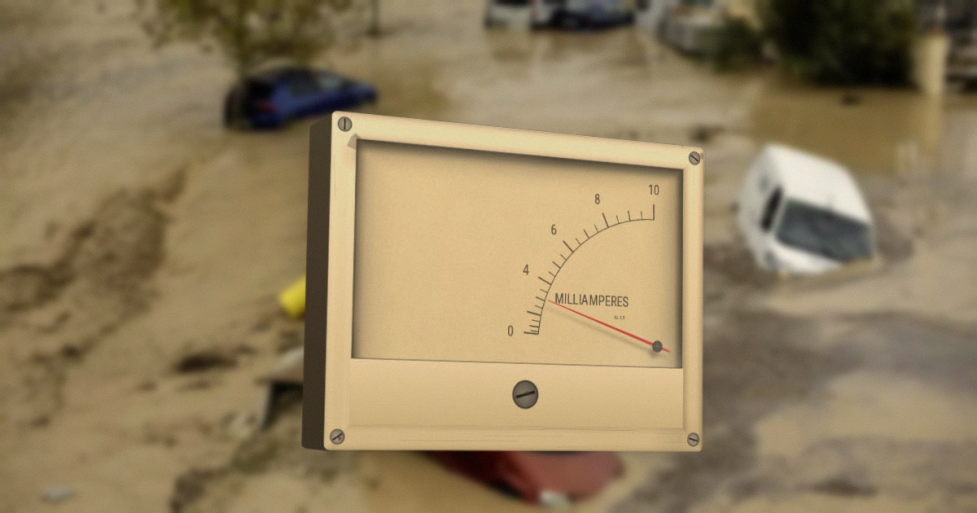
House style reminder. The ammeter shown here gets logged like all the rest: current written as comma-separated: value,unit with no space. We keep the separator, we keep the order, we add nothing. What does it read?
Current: 3,mA
